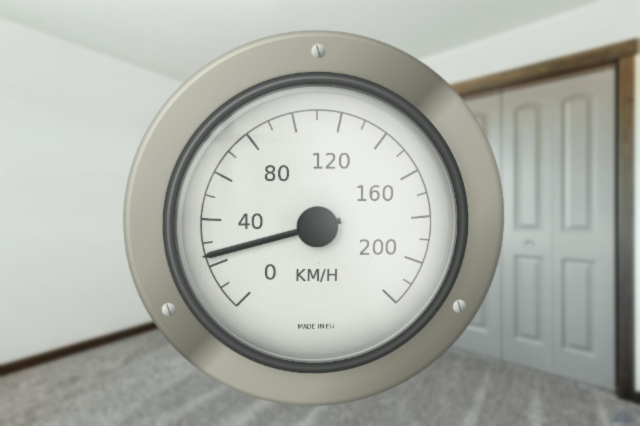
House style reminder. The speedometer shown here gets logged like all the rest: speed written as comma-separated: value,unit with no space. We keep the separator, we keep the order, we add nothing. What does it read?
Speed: 25,km/h
